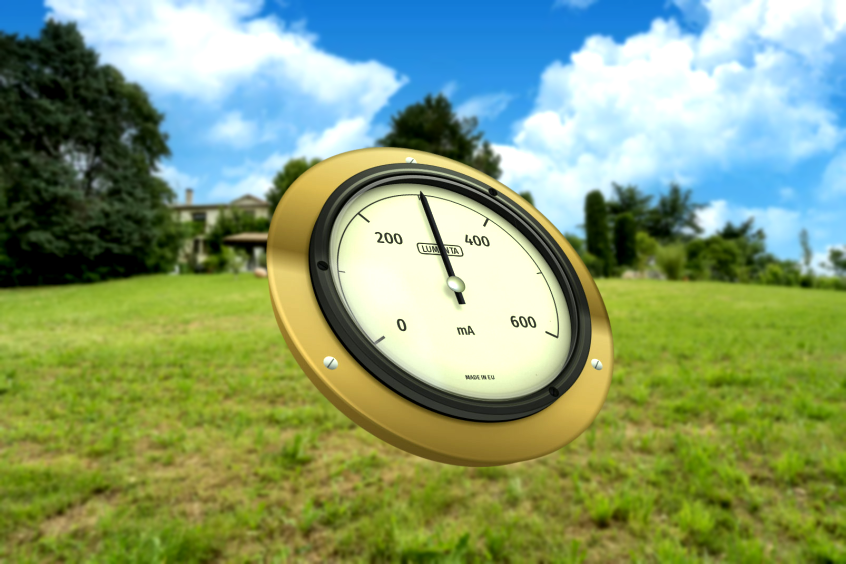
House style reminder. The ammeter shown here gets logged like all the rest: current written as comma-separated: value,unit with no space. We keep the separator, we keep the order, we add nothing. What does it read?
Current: 300,mA
